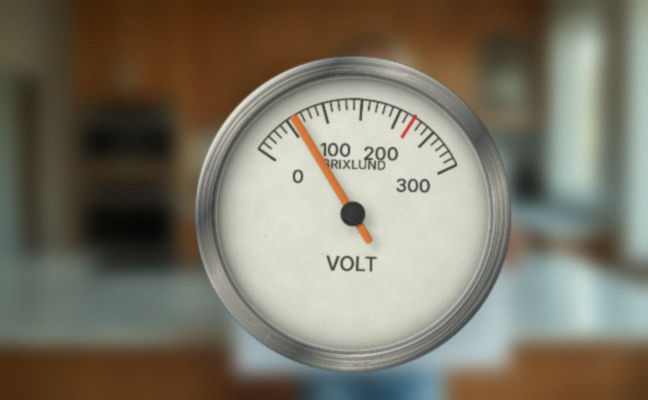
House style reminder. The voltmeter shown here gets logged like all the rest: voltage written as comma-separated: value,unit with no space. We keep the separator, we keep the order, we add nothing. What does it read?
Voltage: 60,V
